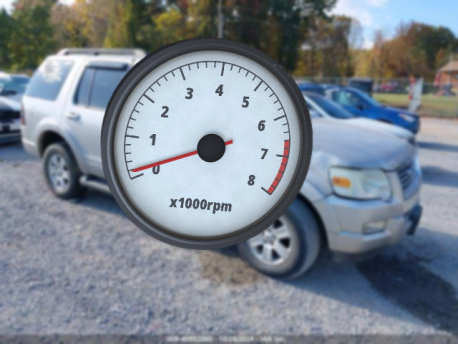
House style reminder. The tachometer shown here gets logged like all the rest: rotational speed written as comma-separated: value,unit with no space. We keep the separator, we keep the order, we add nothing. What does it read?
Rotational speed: 200,rpm
